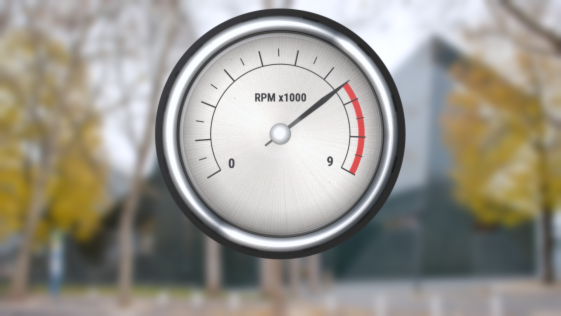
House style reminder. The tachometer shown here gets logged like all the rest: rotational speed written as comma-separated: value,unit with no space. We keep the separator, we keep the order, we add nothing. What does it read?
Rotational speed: 6500,rpm
